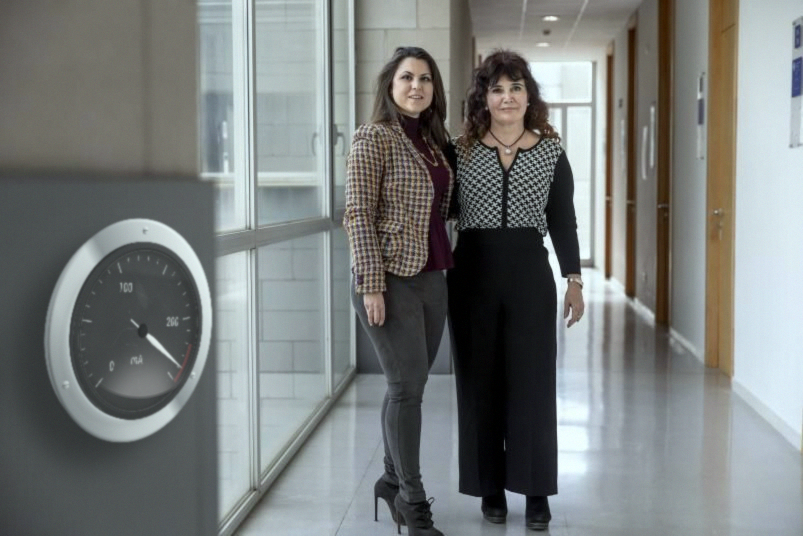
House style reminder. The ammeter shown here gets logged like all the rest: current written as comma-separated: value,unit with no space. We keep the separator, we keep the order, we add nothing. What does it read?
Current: 240,mA
